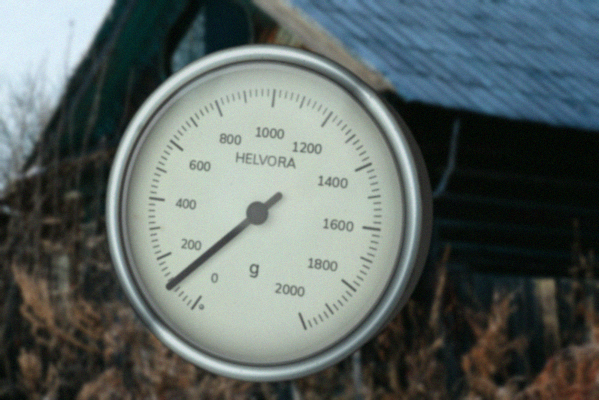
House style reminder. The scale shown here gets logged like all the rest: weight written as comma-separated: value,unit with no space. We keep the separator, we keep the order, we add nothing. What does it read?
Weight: 100,g
